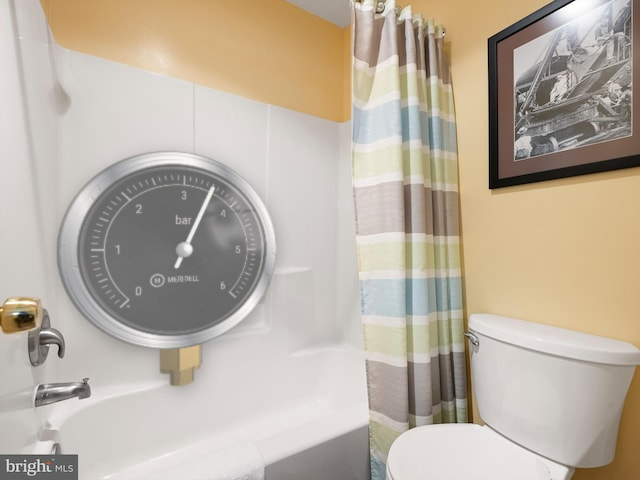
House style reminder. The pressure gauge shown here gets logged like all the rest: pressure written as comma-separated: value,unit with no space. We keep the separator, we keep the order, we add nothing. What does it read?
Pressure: 3.5,bar
